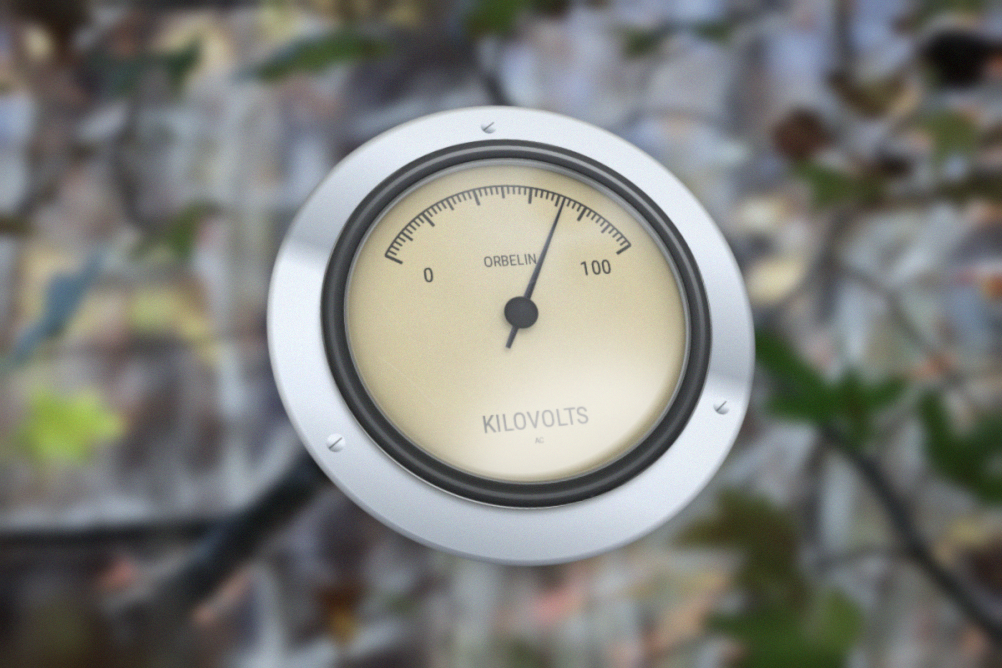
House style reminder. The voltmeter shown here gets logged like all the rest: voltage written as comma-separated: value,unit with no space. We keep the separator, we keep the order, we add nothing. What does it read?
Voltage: 72,kV
